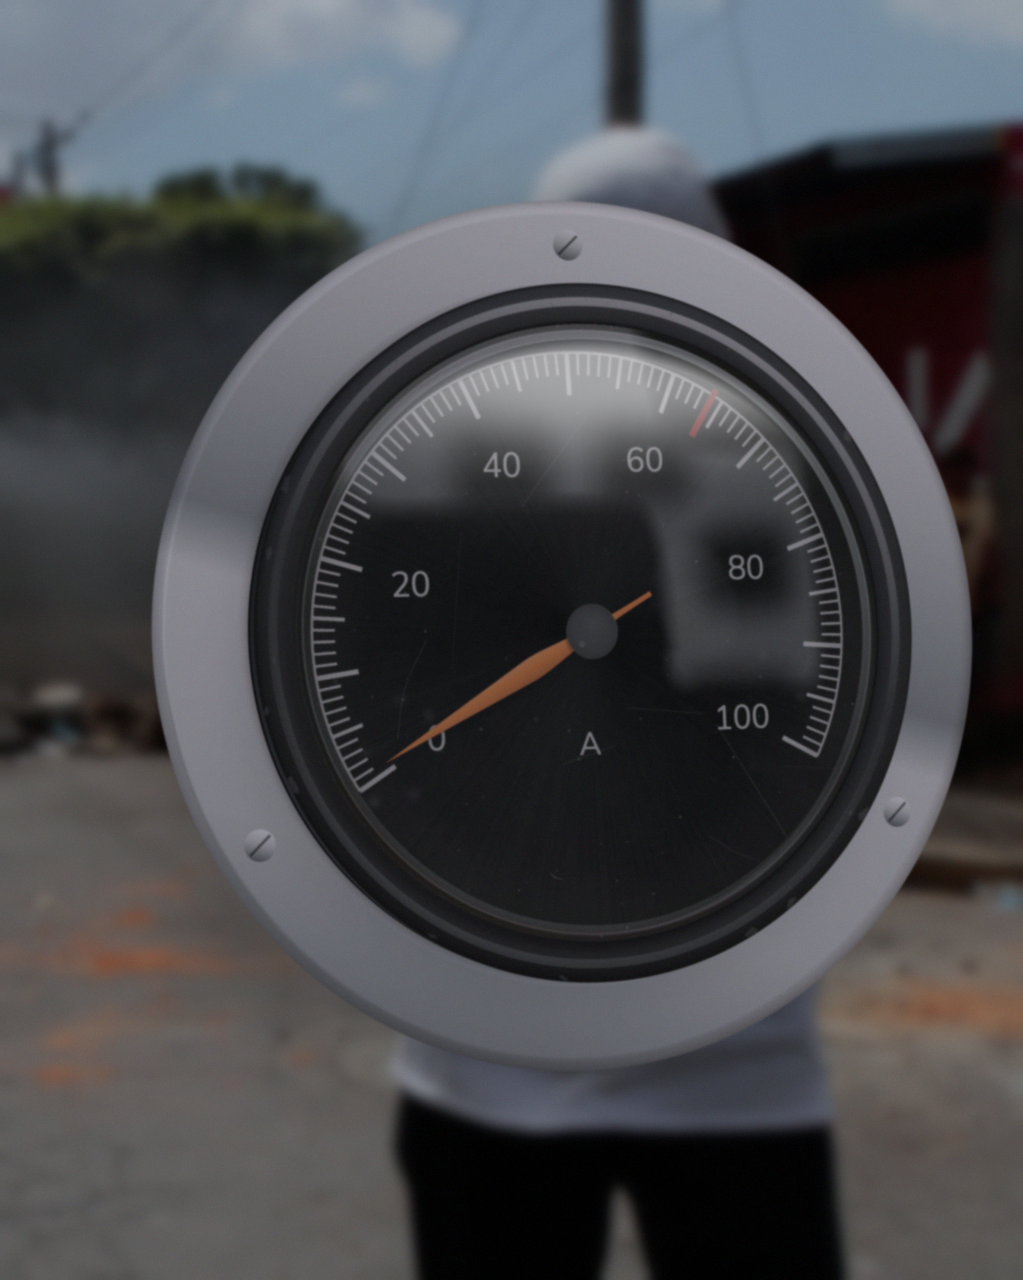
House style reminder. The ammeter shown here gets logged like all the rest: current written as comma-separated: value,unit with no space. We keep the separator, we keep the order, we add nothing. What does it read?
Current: 1,A
